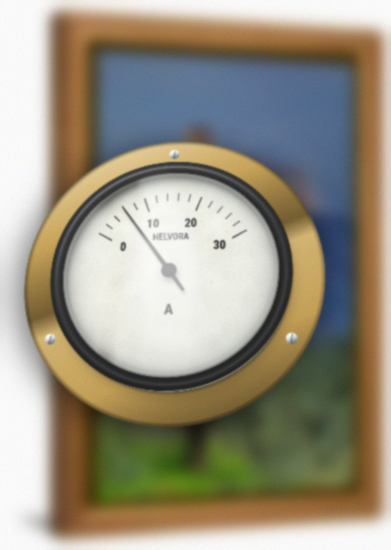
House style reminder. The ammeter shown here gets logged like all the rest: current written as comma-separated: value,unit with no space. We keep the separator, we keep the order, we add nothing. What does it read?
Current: 6,A
